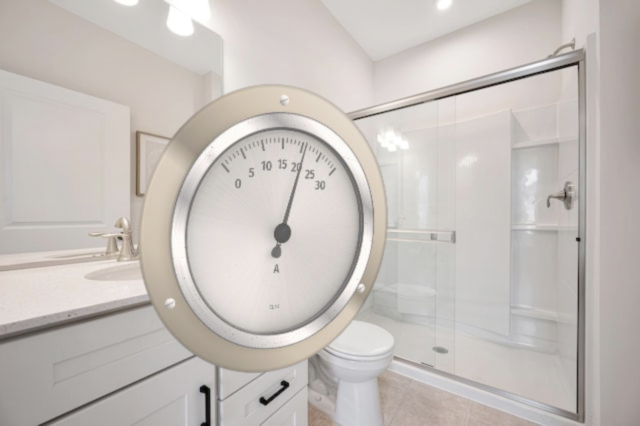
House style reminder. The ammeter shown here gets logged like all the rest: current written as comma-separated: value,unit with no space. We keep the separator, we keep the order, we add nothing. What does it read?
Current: 20,A
